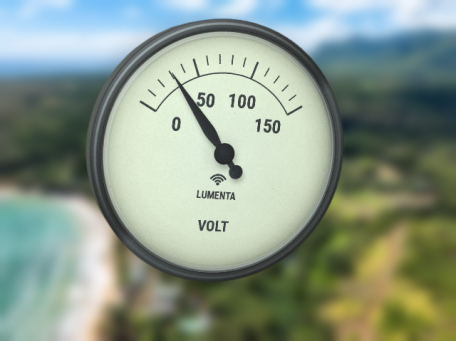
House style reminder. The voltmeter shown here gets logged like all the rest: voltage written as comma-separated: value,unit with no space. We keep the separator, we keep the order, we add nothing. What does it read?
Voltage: 30,V
